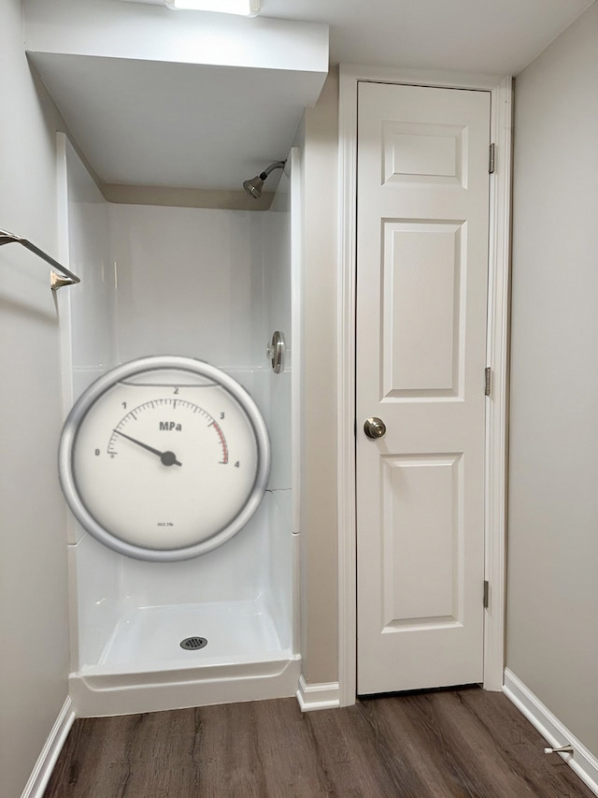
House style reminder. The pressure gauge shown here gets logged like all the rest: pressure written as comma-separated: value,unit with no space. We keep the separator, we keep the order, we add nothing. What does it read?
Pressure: 0.5,MPa
